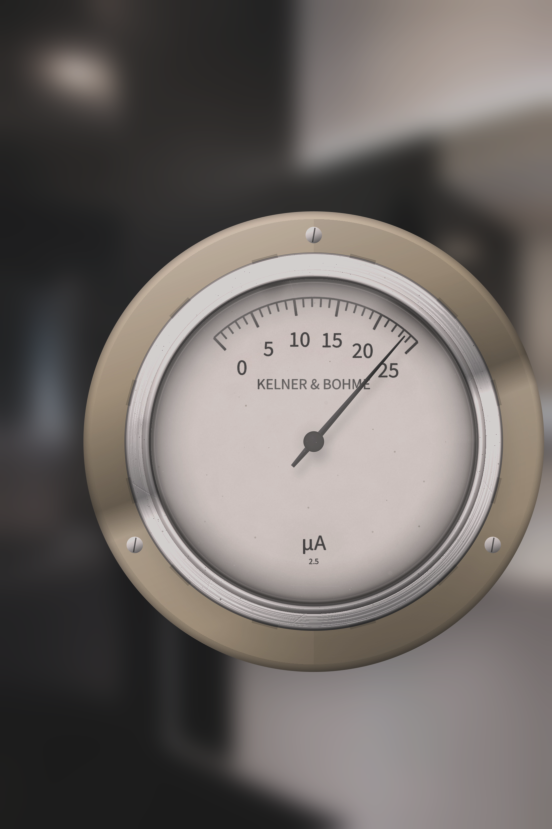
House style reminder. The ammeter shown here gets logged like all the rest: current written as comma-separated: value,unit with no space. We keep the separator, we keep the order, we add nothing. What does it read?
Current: 23.5,µA
